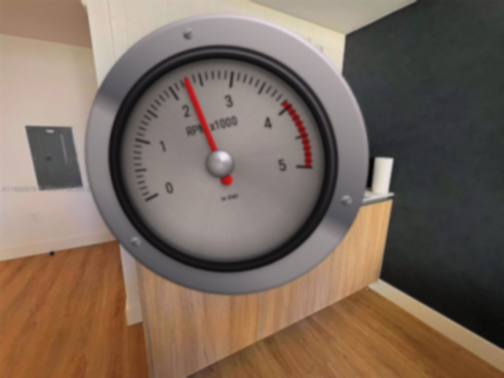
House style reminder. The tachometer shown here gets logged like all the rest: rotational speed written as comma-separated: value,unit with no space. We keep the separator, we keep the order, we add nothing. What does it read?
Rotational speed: 2300,rpm
